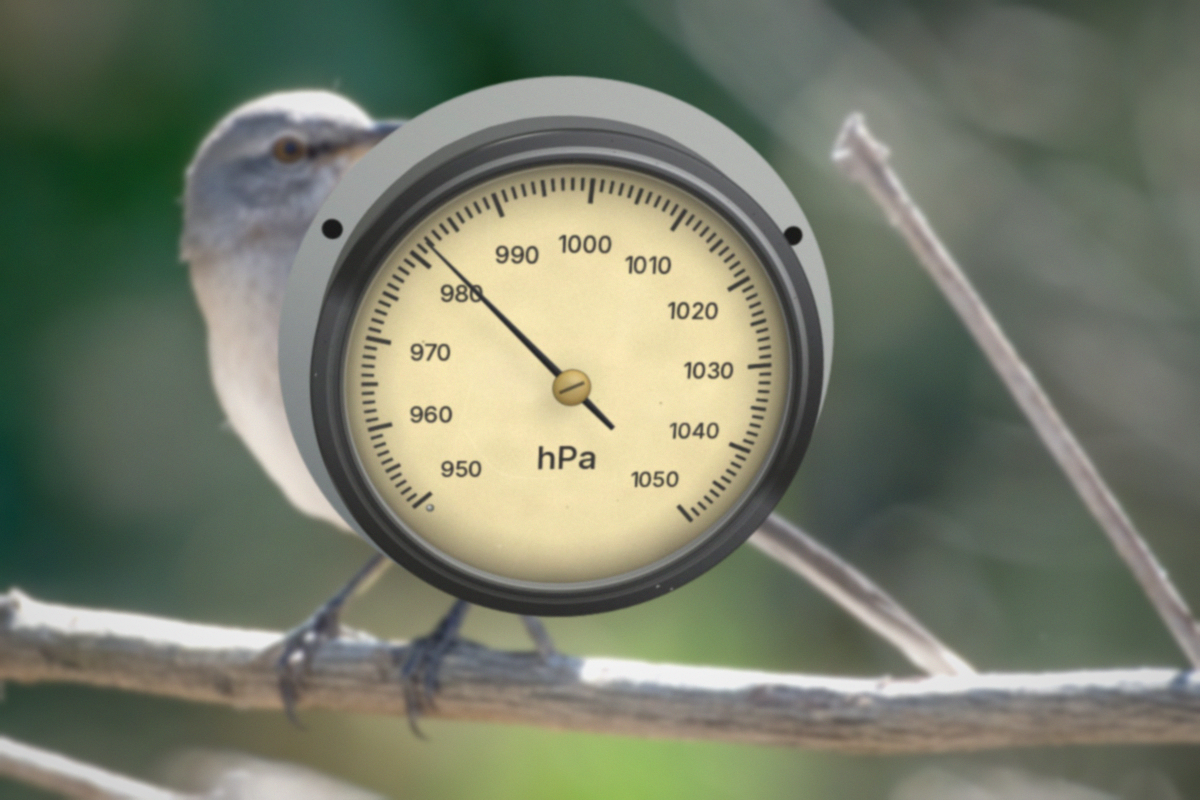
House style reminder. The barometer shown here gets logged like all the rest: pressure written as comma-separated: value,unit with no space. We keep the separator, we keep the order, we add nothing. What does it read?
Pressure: 982,hPa
